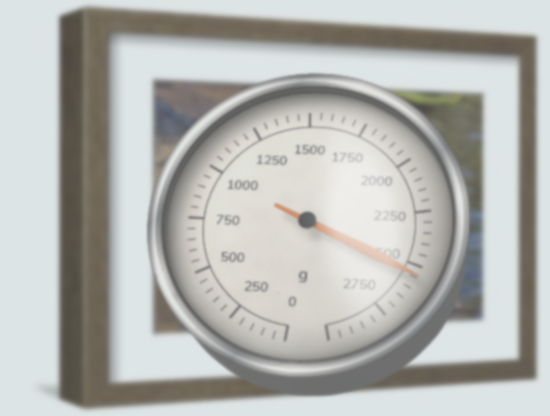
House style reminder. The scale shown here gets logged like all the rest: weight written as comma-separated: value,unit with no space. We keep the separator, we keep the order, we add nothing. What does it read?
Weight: 2550,g
